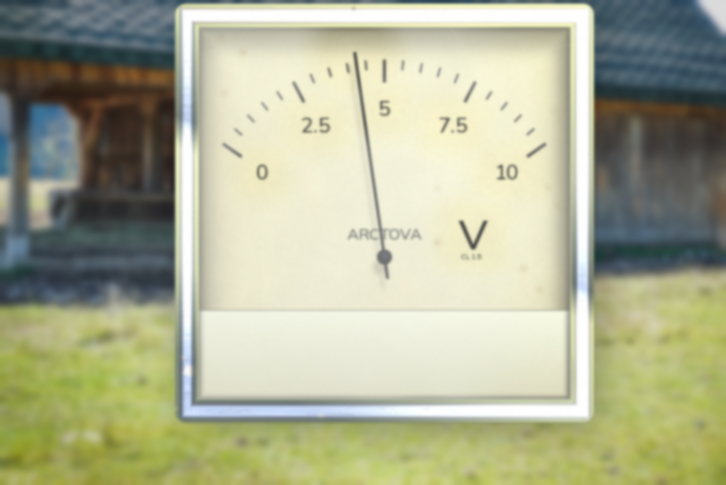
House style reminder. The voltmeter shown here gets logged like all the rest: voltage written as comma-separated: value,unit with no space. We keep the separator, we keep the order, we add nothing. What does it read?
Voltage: 4.25,V
